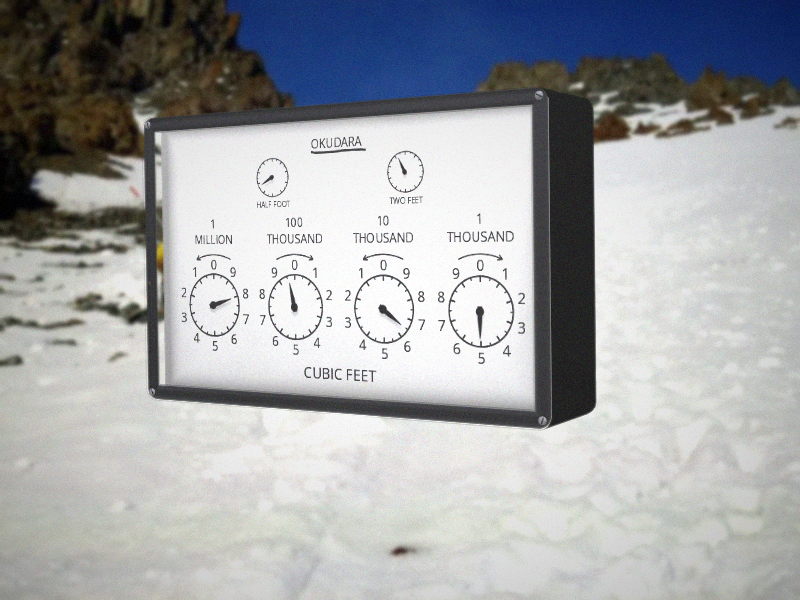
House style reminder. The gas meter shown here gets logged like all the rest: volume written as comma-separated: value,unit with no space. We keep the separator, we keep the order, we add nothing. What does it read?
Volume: 796500,ft³
